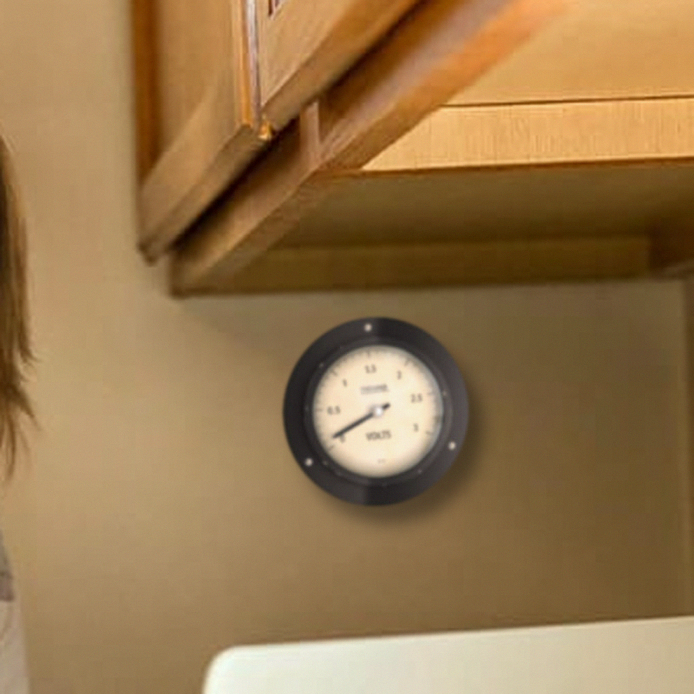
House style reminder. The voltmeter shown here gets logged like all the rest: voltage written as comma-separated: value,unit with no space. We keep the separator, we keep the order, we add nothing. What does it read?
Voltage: 0.1,V
